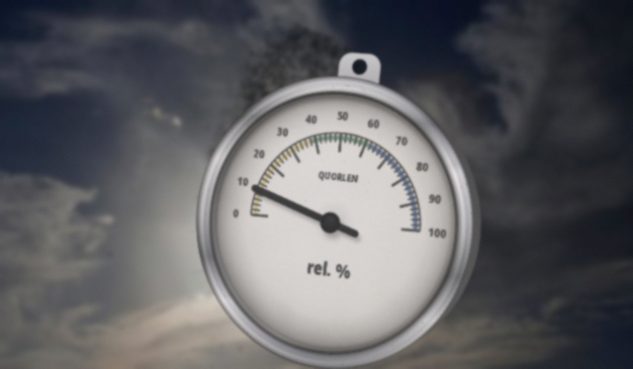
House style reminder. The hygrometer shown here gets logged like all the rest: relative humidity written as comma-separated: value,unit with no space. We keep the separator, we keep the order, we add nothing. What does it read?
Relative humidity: 10,%
